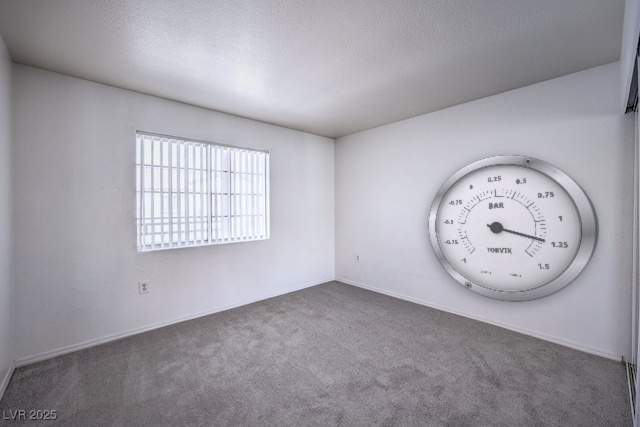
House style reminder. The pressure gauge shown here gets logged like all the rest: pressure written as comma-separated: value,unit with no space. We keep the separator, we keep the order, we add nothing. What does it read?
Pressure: 1.25,bar
